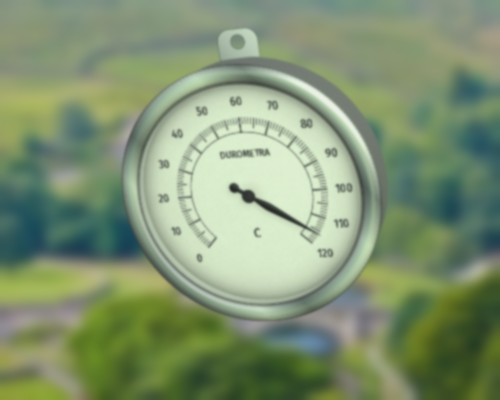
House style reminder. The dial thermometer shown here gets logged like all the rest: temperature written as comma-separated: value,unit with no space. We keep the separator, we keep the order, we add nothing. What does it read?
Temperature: 115,°C
